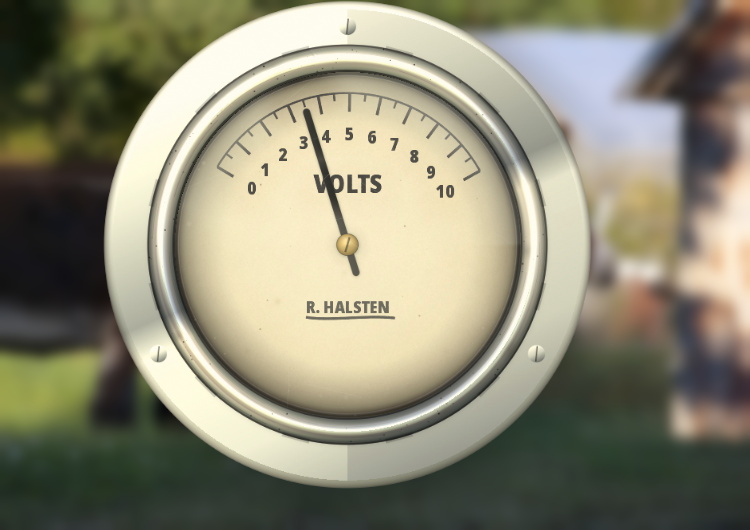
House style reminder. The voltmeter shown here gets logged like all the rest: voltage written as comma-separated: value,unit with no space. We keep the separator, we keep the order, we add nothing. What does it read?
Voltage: 3.5,V
